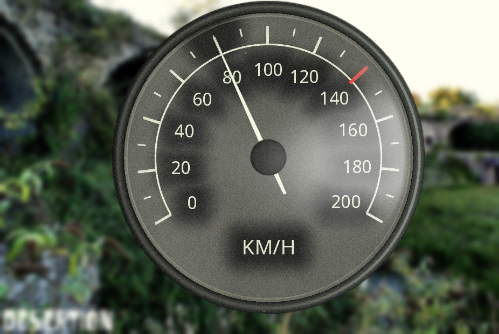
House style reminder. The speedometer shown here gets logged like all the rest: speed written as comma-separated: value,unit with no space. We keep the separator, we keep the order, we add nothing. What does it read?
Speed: 80,km/h
